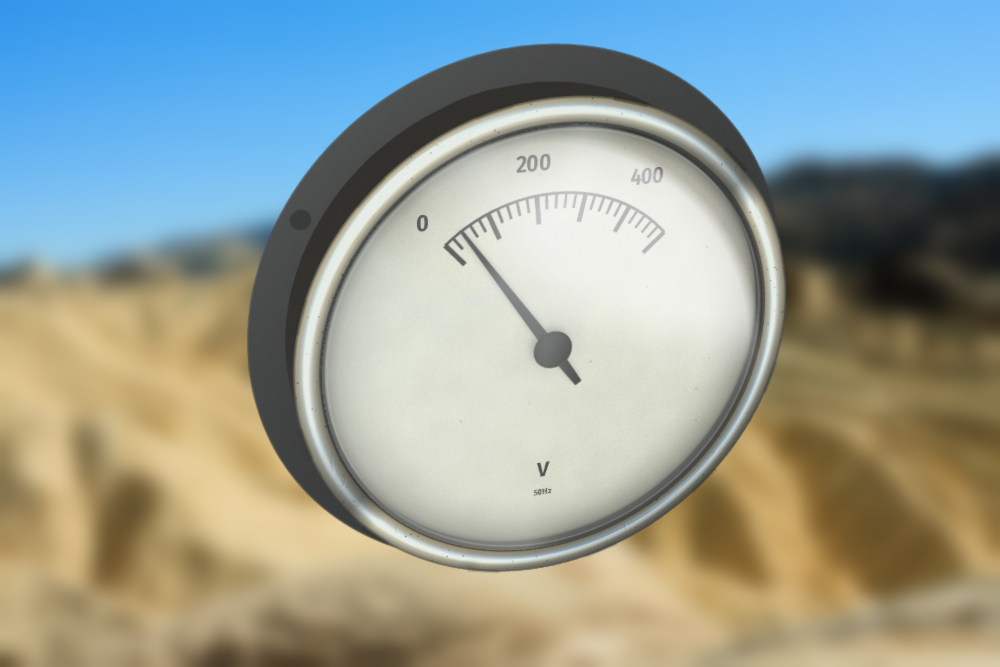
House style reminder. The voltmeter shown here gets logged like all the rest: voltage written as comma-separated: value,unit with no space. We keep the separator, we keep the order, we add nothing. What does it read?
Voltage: 40,V
